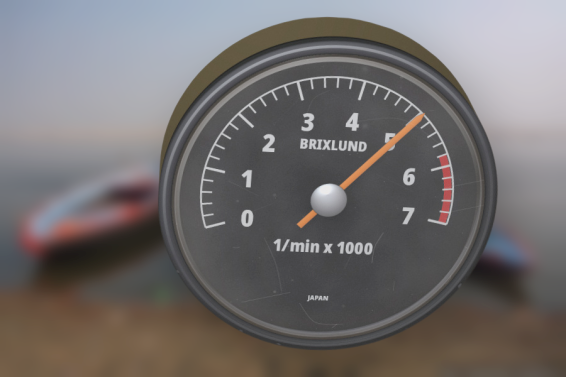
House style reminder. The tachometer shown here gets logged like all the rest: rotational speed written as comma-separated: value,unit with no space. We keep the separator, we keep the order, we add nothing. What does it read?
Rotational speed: 5000,rpm
